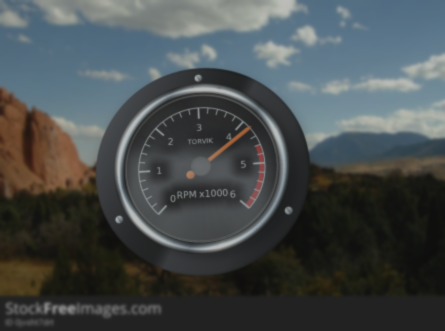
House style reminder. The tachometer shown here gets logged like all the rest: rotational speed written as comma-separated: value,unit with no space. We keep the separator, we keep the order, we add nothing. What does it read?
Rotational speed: 4200,rpm
